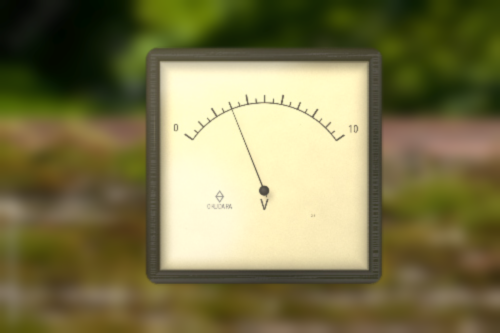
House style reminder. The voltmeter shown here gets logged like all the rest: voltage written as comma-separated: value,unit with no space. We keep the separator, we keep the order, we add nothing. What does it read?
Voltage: 3,V
